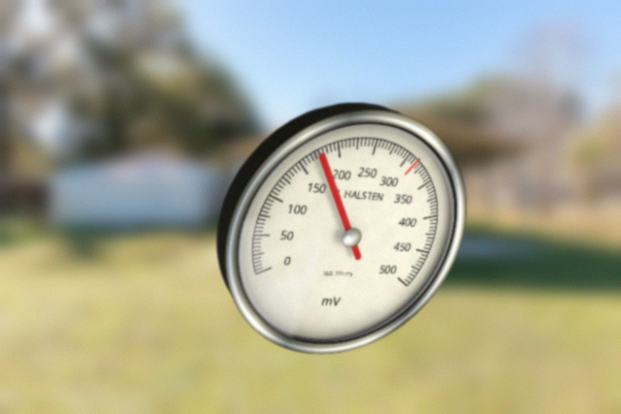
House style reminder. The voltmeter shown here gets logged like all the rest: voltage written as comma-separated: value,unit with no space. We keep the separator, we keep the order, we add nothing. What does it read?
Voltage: 175,mV
